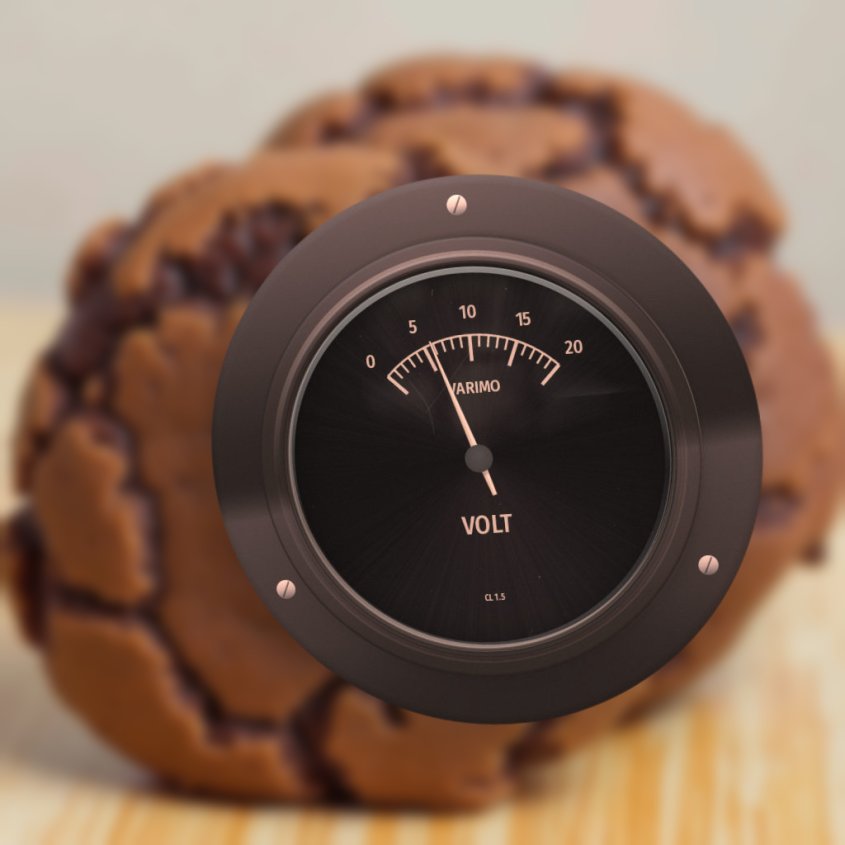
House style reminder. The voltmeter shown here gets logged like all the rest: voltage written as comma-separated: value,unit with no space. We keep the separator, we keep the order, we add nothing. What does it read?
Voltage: 6,V
